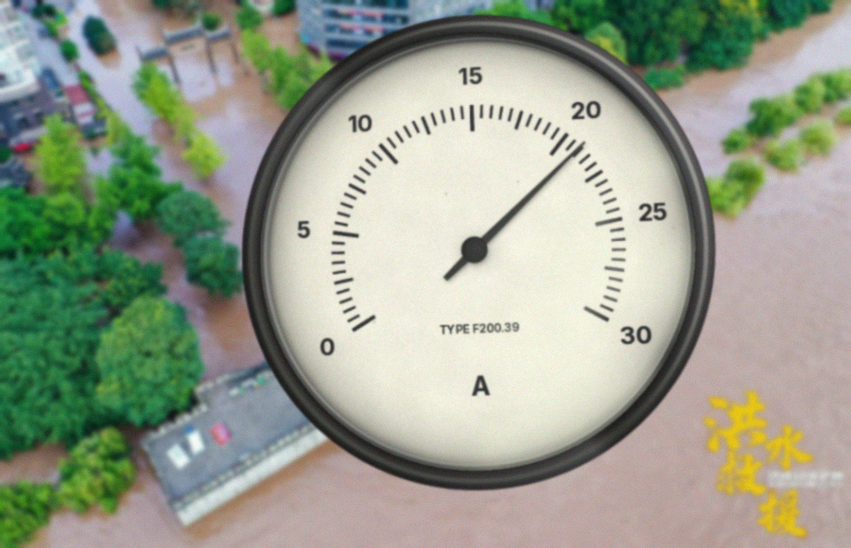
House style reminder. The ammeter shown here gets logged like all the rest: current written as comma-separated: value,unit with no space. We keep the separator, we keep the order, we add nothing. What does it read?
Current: 21,A
